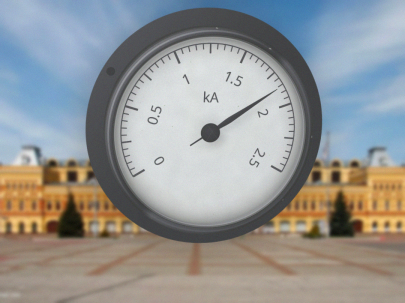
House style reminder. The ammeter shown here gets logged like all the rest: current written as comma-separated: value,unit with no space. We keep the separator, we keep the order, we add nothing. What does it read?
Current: 1.85,kA
